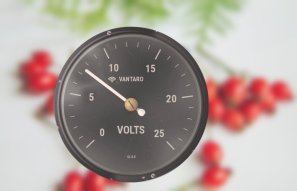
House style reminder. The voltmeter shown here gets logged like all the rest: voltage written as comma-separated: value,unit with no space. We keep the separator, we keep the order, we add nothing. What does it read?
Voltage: 7.5,V
